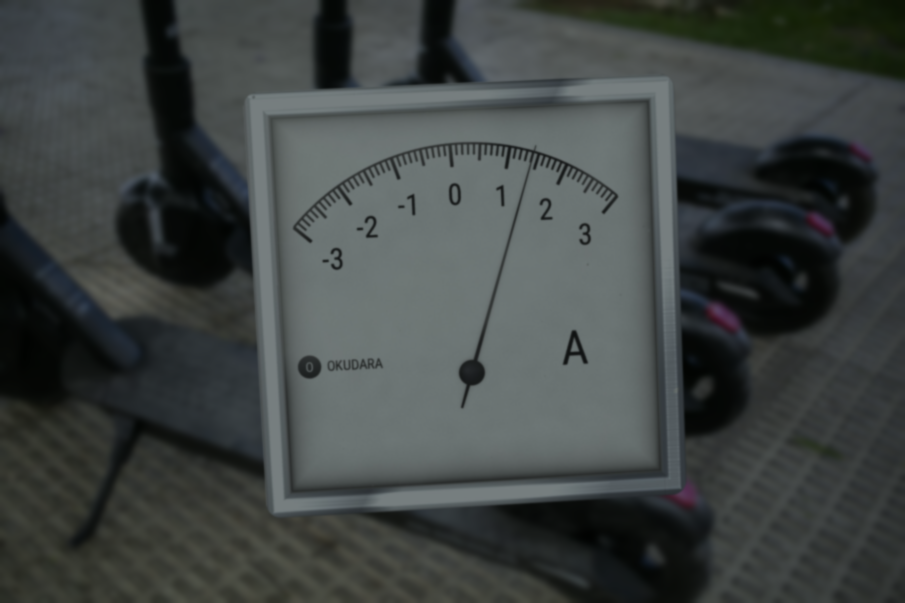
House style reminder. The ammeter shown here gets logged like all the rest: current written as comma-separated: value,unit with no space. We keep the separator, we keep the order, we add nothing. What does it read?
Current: 1.4,A
